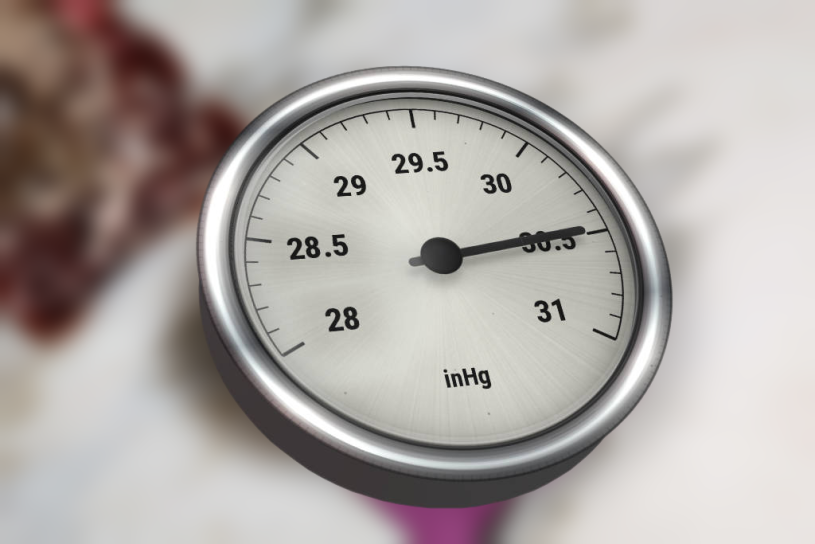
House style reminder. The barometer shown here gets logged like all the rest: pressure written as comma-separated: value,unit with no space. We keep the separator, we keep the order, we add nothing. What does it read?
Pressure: 30.5,inHg
